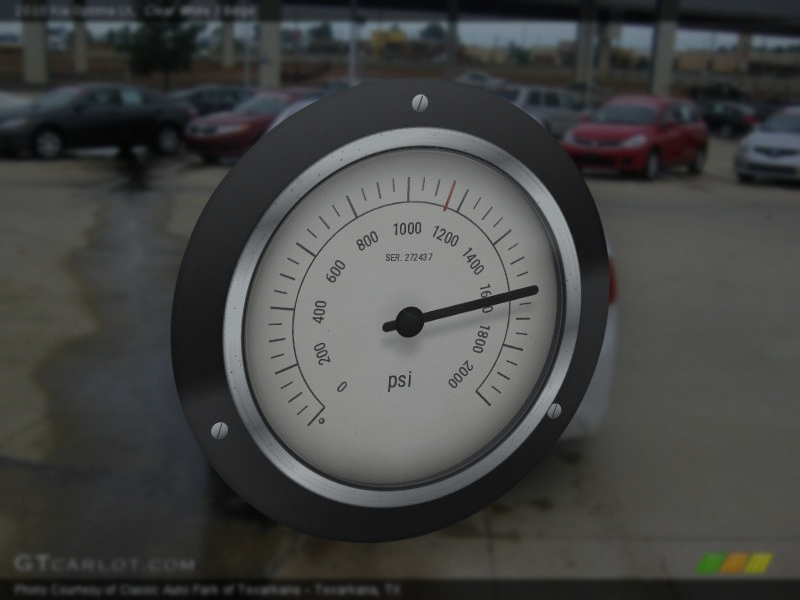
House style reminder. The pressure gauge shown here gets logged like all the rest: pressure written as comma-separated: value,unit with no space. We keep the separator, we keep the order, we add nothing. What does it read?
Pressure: 1600,psi
